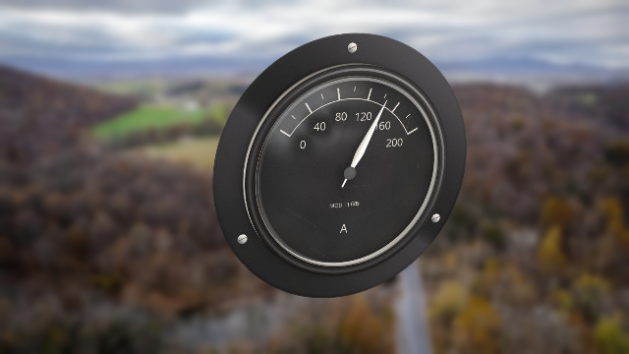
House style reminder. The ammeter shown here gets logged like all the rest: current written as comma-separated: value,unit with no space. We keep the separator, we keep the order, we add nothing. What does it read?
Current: 140,A
